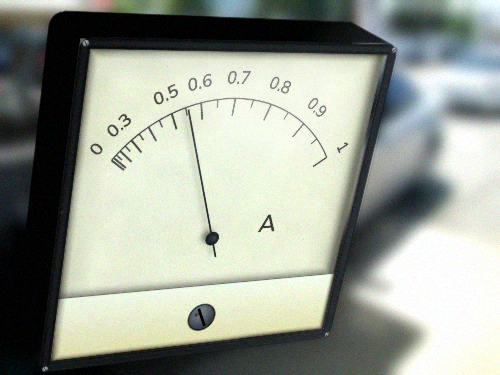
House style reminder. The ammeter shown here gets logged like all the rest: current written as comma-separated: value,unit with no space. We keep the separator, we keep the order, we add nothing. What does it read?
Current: 0.55,A
